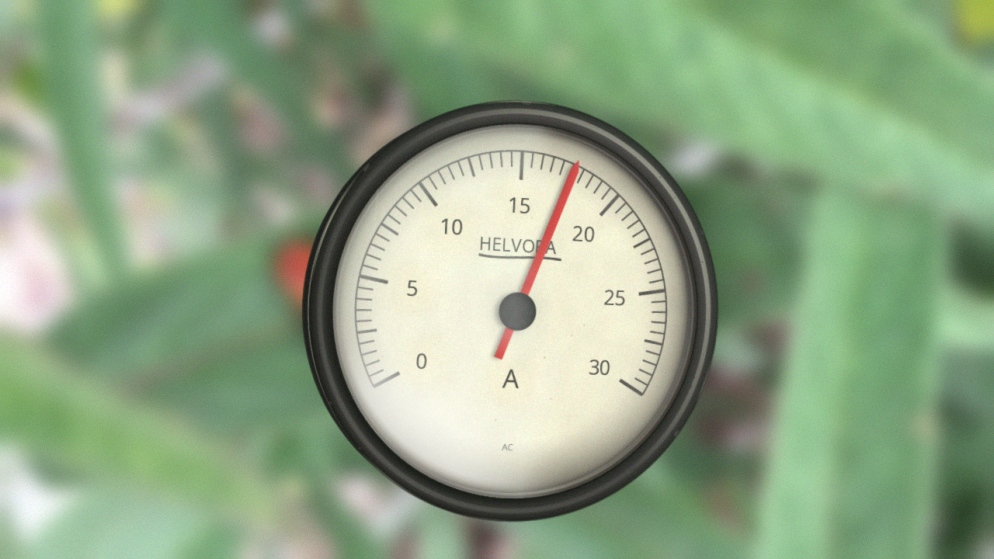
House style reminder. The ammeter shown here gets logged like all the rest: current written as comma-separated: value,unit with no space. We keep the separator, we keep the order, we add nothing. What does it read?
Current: 17.5,A
